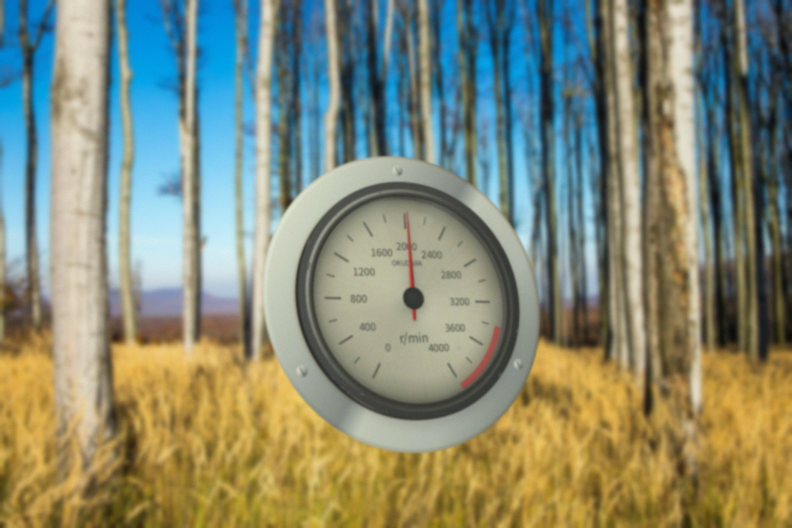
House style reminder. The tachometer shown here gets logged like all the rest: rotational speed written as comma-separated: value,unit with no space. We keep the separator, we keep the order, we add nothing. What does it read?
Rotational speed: 2000,rpm
